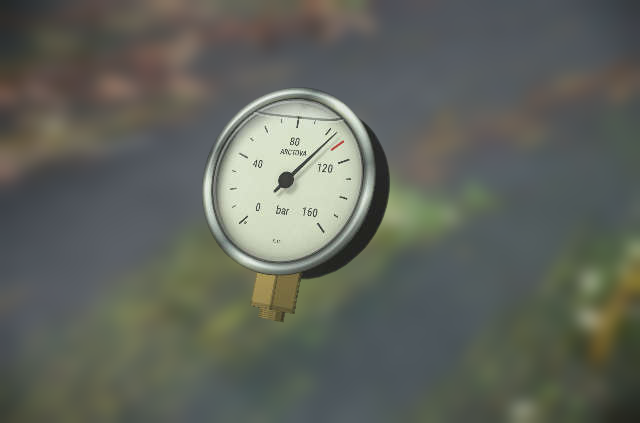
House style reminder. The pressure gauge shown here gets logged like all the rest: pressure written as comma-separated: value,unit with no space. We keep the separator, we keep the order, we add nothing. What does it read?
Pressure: 105,bar
